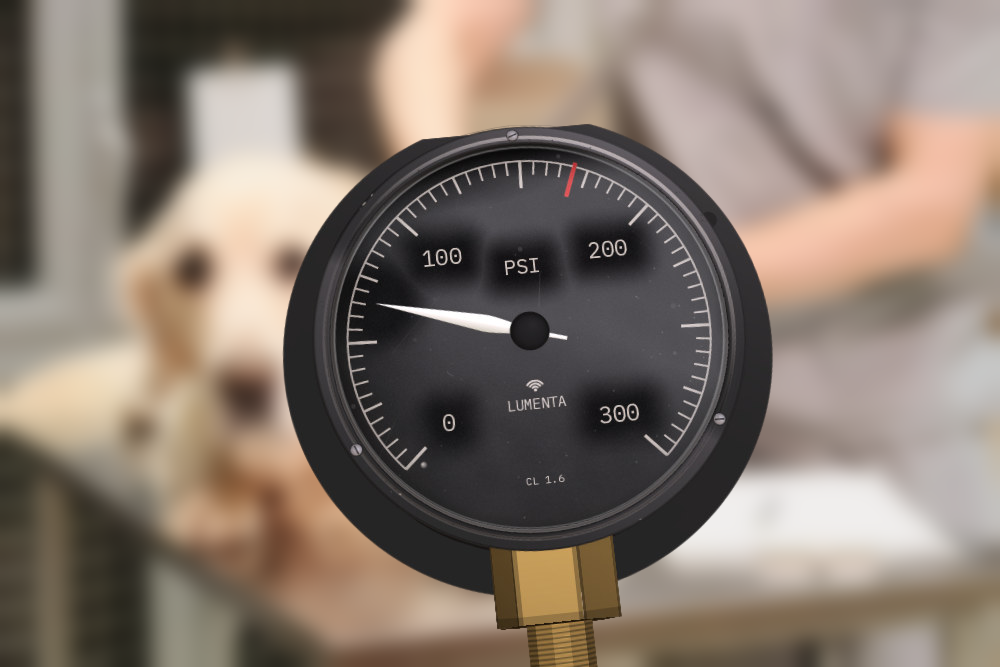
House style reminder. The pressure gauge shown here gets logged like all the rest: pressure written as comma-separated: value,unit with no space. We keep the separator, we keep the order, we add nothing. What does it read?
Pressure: 65,psi
